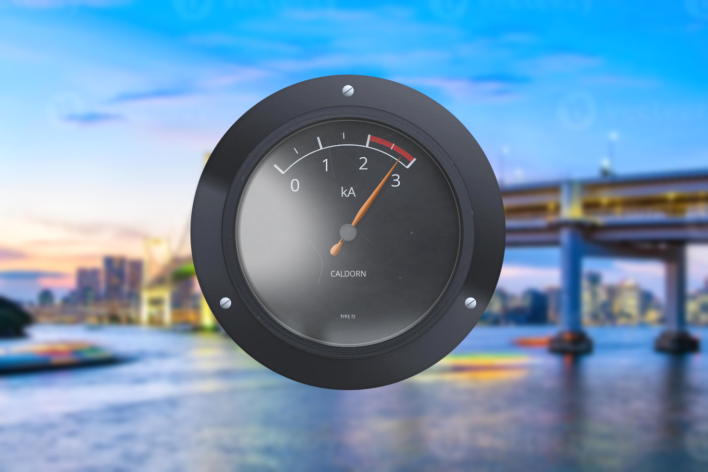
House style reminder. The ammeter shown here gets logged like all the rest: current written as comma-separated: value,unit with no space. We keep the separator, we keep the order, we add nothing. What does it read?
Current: 2.75,kA
